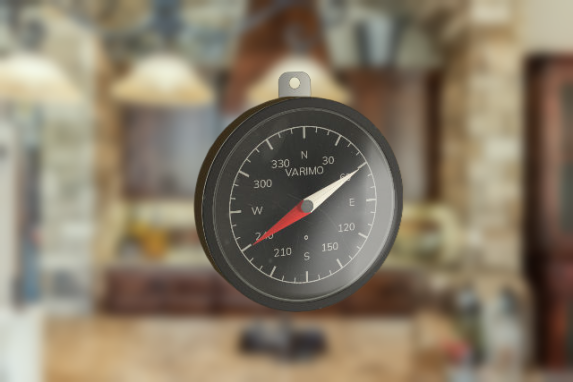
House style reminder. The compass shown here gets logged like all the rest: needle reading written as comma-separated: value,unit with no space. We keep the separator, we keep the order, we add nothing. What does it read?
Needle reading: 240,°
